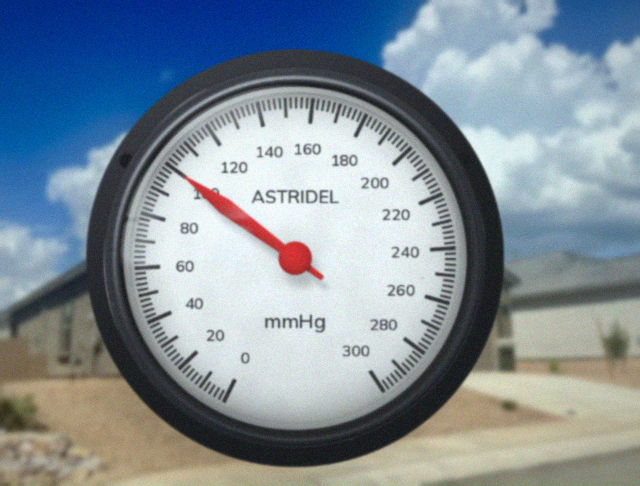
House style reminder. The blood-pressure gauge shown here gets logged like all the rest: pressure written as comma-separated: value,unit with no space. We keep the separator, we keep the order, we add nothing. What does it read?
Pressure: 100,mmHg
